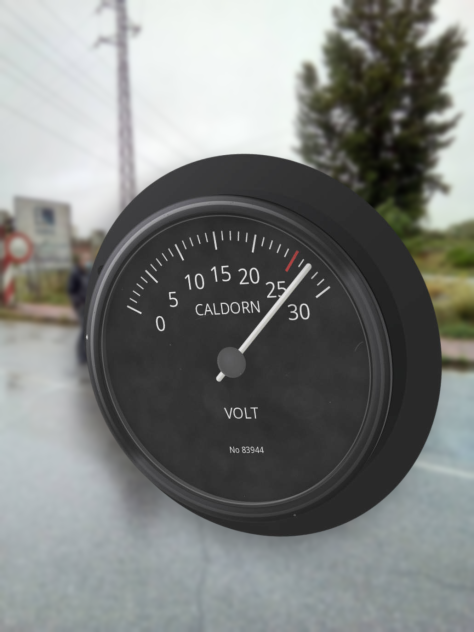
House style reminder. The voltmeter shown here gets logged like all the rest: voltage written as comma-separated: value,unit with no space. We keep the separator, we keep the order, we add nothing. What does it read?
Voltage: 27,V
